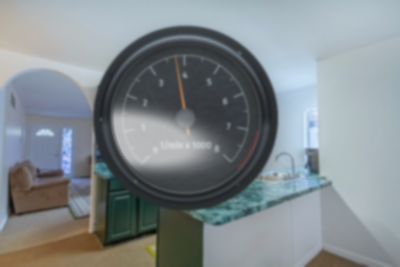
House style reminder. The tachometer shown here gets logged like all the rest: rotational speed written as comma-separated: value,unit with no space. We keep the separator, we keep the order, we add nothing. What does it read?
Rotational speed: 3750,rpm
